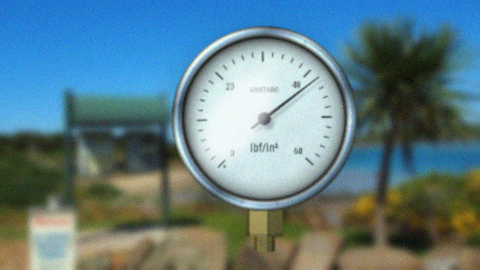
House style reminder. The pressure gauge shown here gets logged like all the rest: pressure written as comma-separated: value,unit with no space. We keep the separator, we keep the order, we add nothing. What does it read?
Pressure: 42,psi
